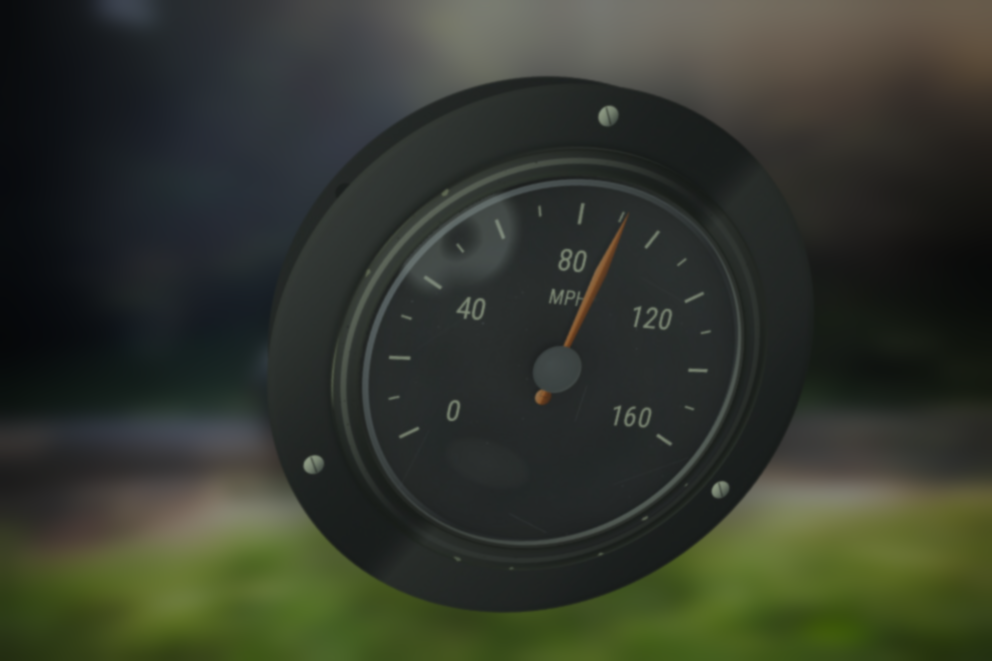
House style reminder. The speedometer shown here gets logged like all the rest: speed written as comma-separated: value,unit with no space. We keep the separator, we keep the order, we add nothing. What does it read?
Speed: 90,mph
